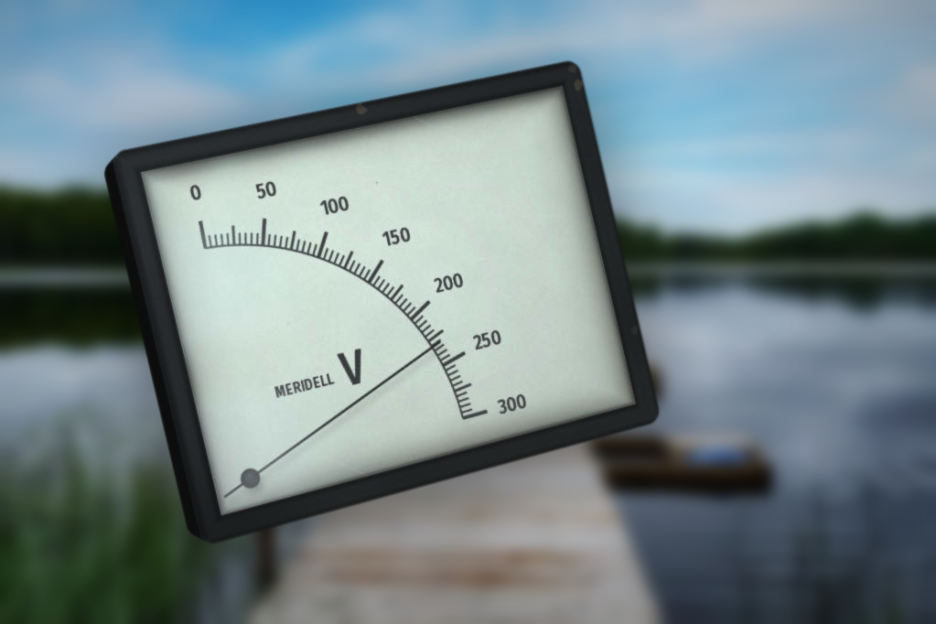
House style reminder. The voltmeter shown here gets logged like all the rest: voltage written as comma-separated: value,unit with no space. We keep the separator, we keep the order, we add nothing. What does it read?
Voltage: 230,V
